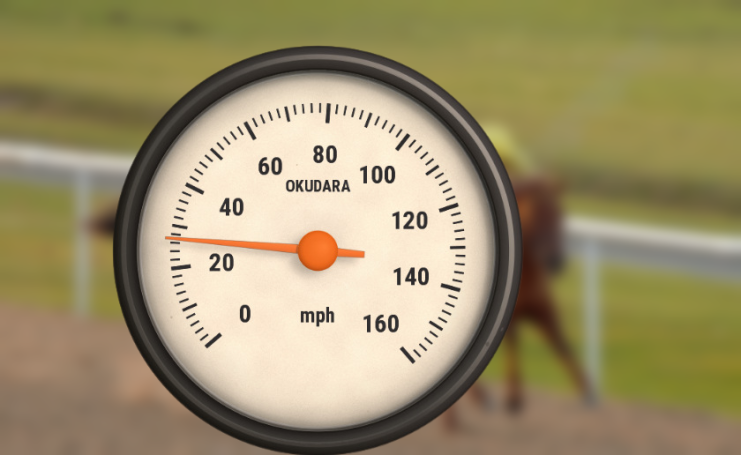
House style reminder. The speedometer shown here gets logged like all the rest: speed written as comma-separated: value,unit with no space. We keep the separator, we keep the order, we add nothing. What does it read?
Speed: 27,mph
